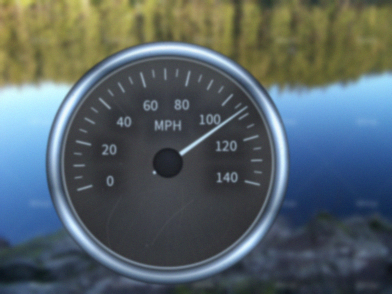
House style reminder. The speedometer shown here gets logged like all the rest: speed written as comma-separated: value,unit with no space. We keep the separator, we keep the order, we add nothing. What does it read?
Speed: 107.5,mph
